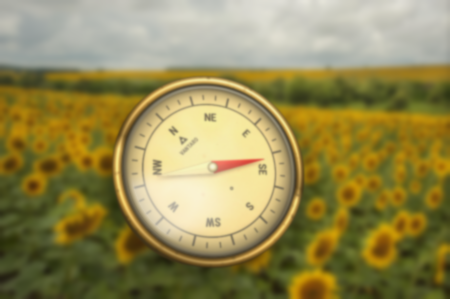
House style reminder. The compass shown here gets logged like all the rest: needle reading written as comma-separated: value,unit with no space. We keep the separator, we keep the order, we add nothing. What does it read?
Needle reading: 125,°
